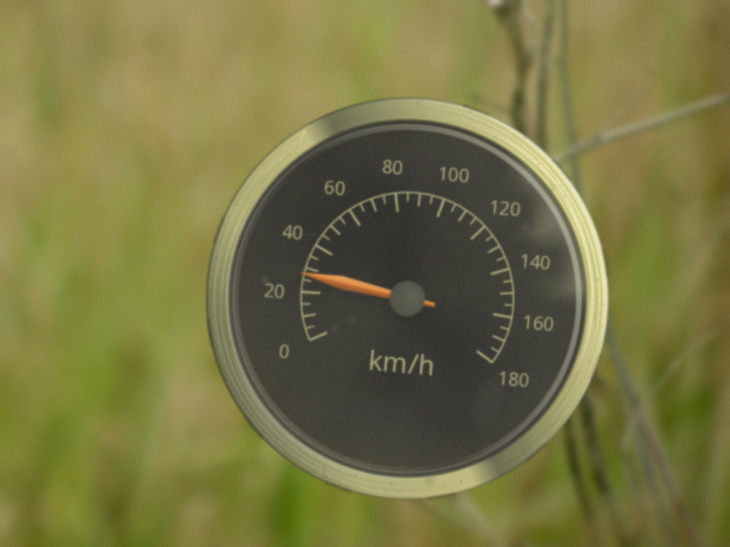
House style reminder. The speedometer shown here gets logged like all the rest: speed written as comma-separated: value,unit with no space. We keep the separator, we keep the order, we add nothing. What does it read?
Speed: 27.5,km/h
